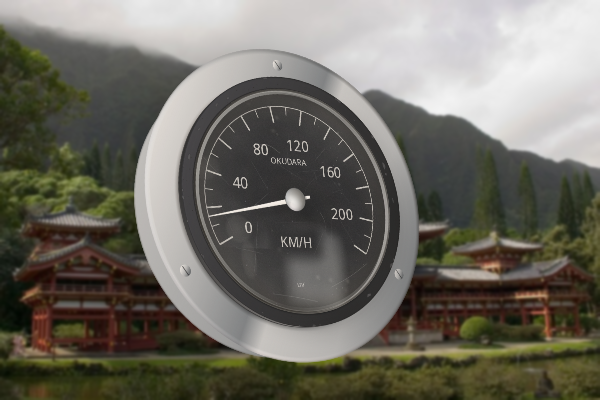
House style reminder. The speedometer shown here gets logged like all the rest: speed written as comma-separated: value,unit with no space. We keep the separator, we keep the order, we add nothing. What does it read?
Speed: 15,km/h
